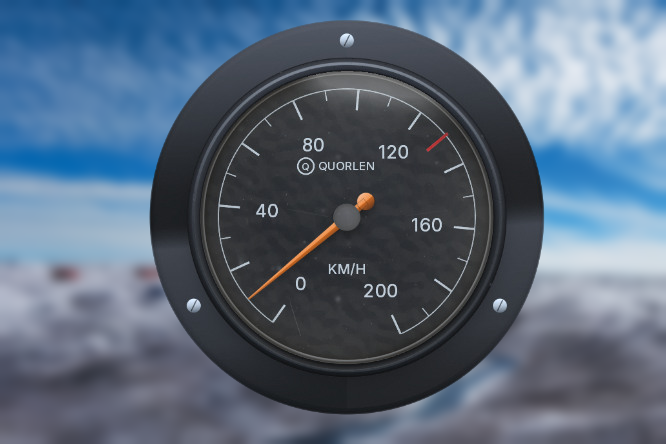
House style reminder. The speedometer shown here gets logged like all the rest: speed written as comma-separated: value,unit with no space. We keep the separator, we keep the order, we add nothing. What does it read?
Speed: 10,km/h
